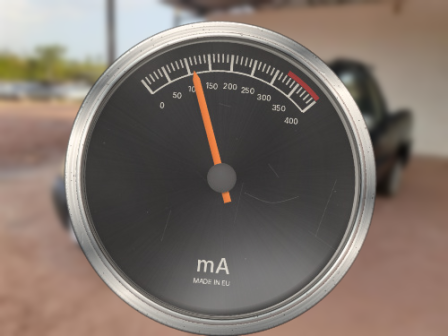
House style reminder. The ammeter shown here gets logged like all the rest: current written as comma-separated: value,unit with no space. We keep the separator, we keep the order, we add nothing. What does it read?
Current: 110,mA
